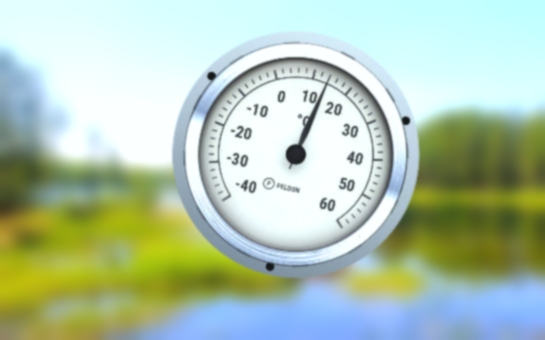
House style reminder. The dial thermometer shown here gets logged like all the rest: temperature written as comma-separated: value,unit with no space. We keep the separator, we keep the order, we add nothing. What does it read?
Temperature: 14,°C
